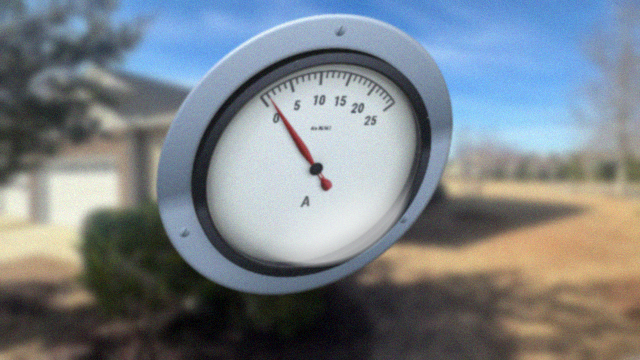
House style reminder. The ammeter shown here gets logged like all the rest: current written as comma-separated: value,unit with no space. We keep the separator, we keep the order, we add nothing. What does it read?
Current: 1,A
